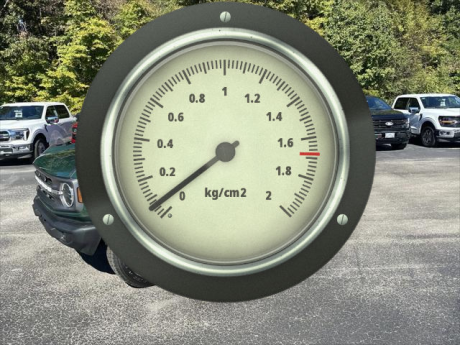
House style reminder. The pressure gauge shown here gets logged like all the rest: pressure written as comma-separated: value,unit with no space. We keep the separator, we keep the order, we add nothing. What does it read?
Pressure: 0.06,kg/cm²
